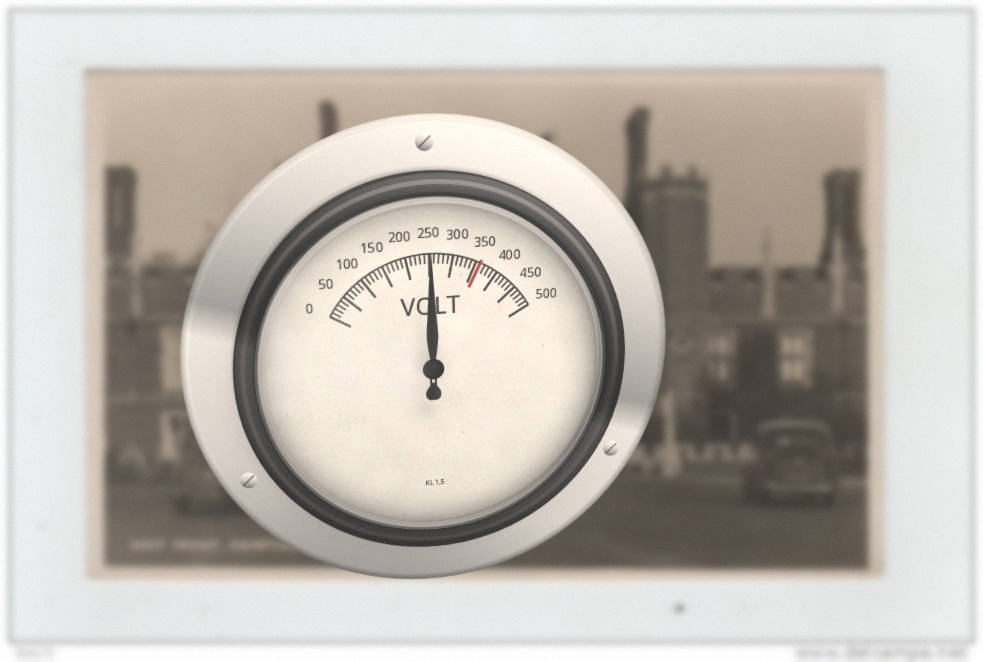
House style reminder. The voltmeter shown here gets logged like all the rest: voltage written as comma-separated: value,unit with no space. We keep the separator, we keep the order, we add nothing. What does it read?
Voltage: 250,V
